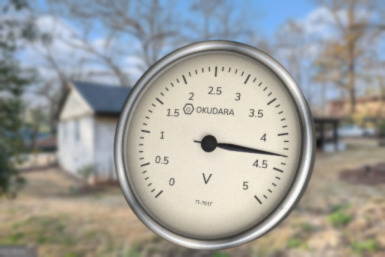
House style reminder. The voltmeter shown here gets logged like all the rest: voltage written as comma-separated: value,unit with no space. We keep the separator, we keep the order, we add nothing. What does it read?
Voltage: 4.3,V
